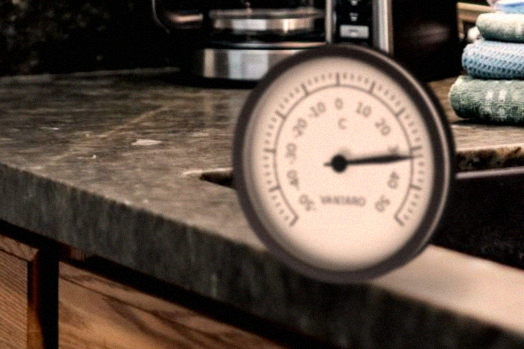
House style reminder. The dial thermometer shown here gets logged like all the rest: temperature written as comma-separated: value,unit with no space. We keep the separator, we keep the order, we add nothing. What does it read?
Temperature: 32,°C
